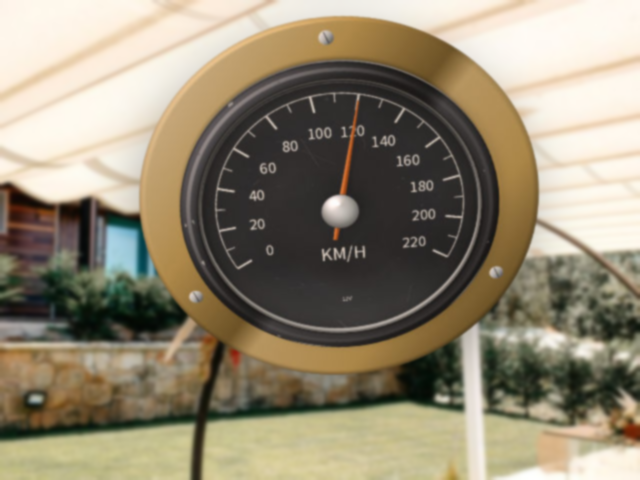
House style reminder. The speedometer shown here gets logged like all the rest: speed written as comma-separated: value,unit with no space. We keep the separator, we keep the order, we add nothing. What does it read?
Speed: 120,km/h
